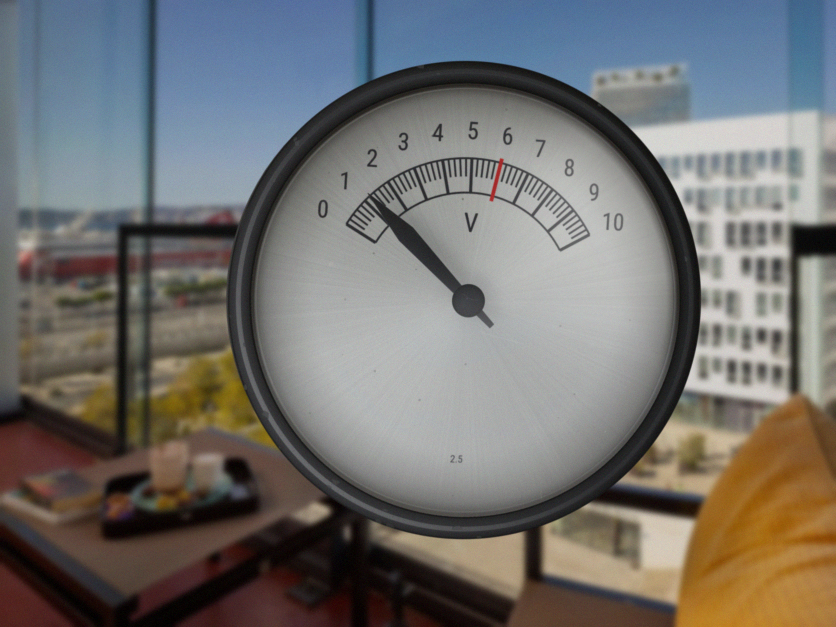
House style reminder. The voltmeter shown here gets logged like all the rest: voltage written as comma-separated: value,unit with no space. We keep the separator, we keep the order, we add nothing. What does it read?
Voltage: 1.2,V
